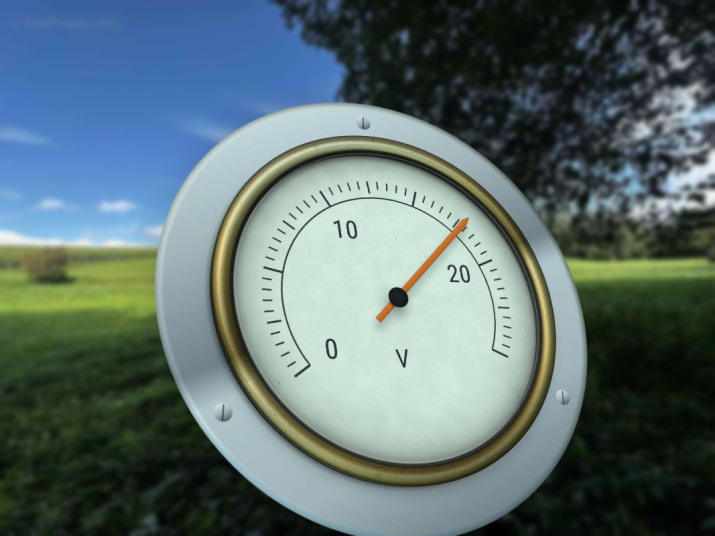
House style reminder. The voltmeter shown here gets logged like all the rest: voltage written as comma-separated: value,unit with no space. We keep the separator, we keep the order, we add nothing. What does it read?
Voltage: 17.75,V
